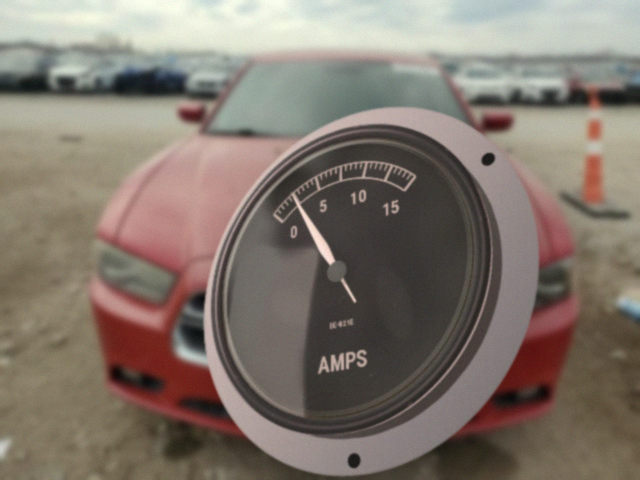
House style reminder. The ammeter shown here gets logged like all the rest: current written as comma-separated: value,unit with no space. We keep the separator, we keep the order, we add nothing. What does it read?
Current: 2.5,A
